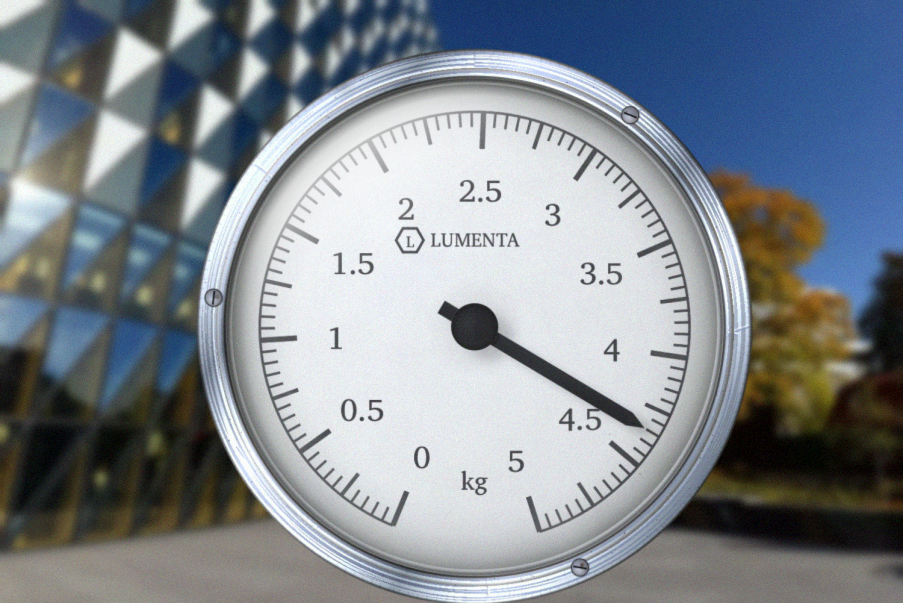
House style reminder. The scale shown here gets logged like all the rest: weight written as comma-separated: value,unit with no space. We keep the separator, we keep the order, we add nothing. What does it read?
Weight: 4.35,kg
